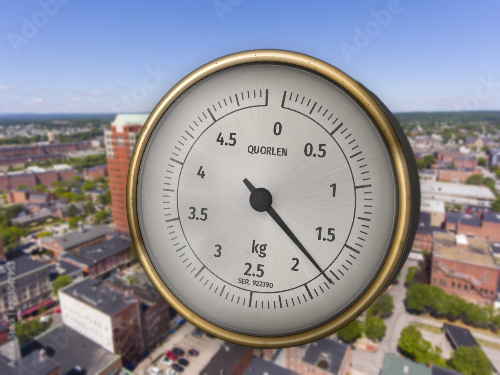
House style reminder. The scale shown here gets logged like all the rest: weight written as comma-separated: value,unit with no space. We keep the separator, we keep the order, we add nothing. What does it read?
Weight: 1.8,kg
